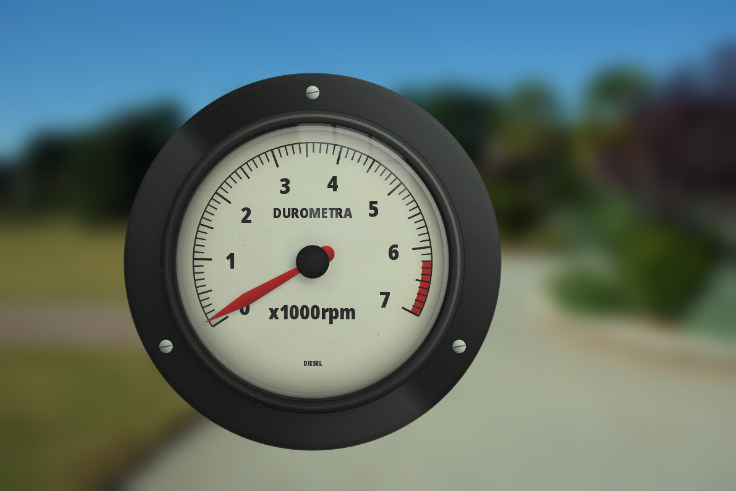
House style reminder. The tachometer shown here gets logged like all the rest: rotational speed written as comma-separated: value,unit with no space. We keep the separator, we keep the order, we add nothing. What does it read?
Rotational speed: 100,rpm
